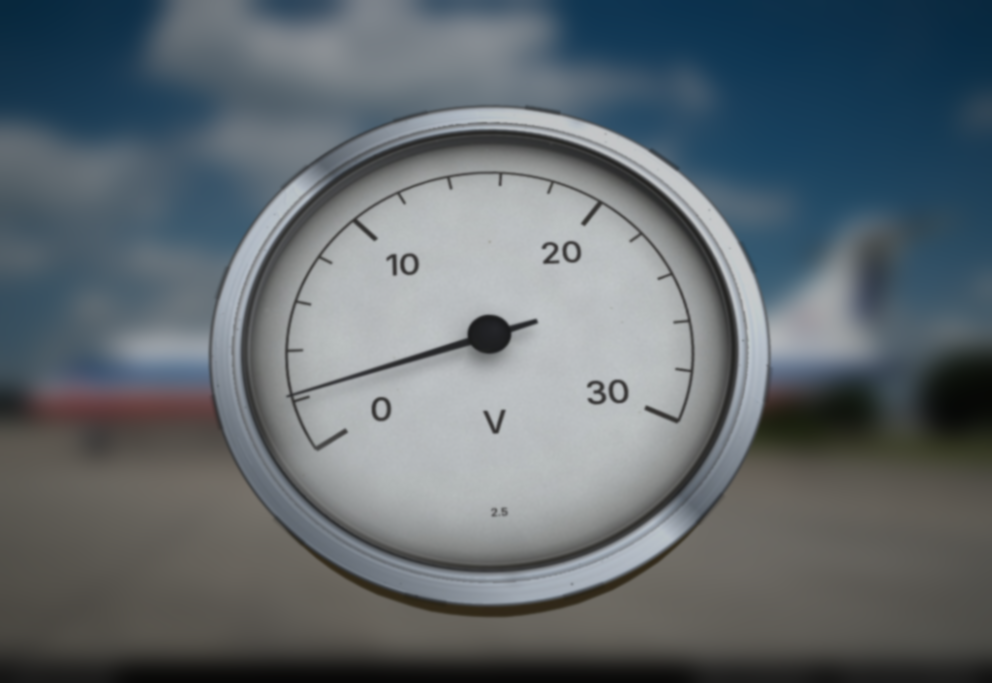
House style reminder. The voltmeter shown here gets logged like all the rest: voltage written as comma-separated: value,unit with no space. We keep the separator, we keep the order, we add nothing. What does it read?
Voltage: 2,V
